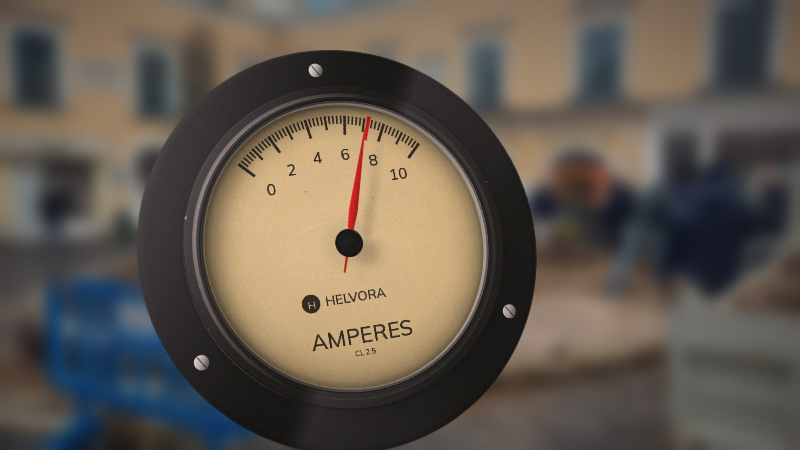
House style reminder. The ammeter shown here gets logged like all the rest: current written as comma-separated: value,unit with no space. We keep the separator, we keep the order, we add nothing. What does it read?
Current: 7,A
